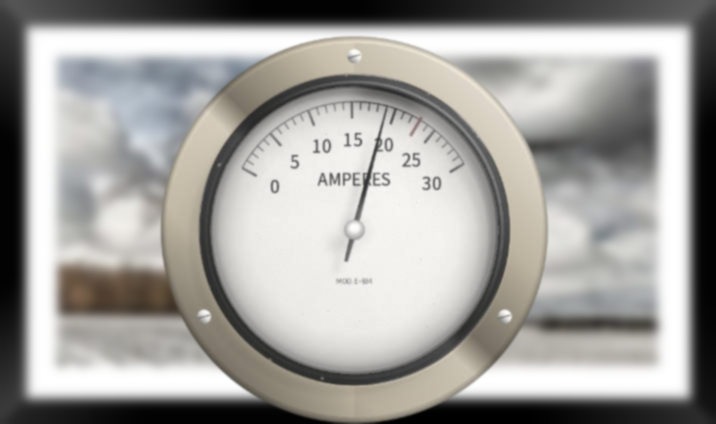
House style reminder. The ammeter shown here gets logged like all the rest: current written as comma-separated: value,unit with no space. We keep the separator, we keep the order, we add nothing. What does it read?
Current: 19,A
